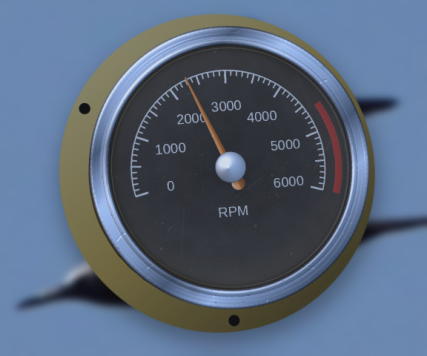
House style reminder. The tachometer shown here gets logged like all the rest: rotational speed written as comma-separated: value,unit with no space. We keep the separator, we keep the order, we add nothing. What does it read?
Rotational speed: 2300,rpm
